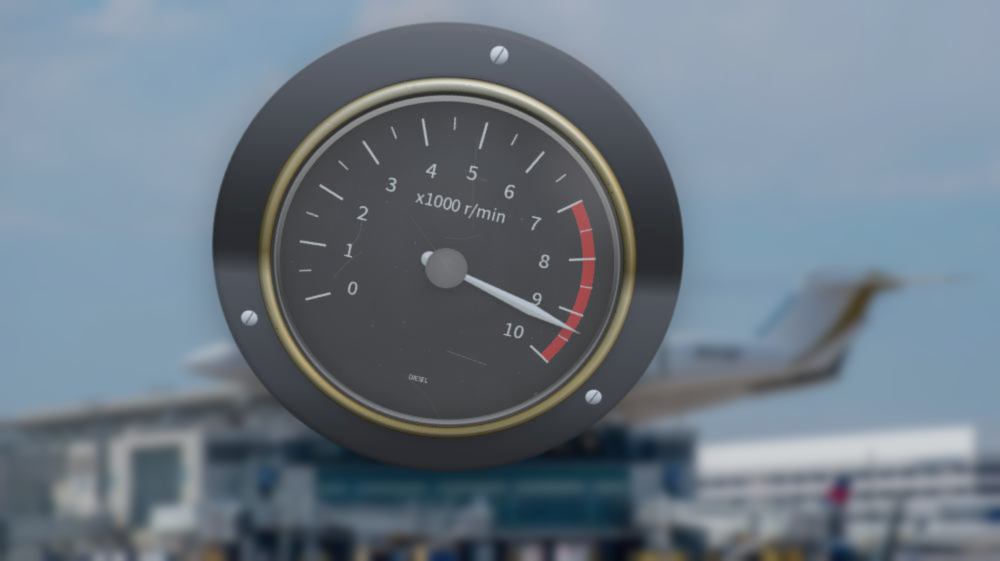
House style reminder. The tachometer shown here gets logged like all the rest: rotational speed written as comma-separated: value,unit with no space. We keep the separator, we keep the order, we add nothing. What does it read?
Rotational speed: 9250,rpm
